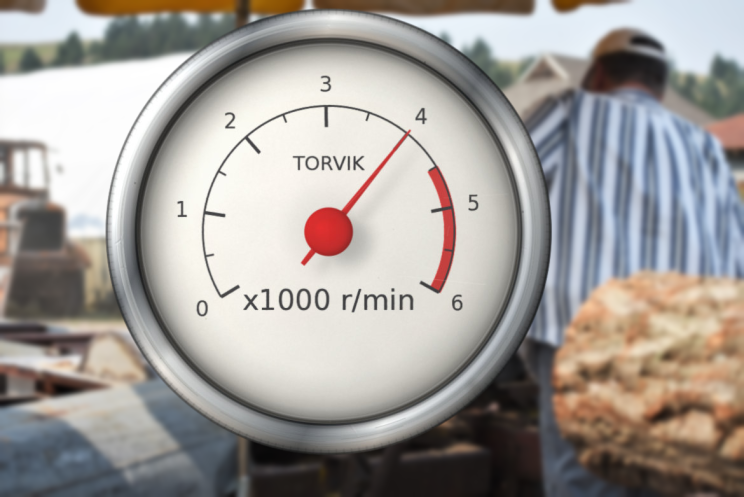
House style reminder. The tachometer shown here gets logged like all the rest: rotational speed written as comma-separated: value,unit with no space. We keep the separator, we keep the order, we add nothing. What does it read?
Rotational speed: 4000,rpm
